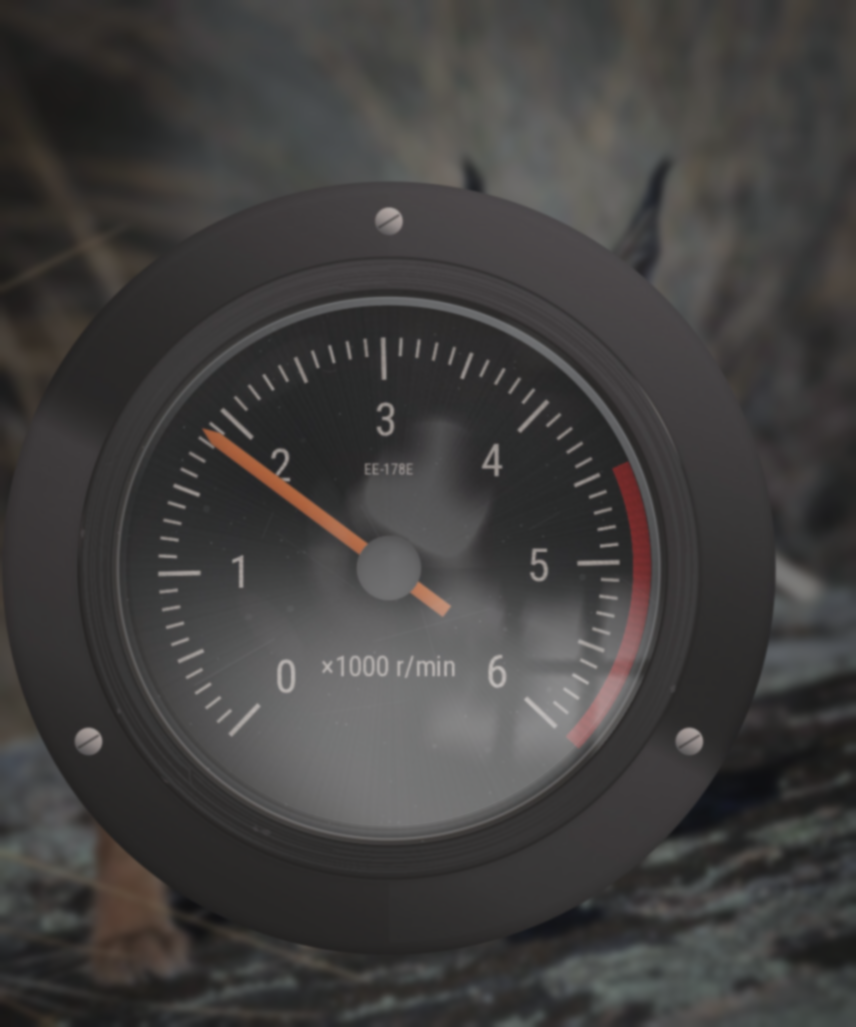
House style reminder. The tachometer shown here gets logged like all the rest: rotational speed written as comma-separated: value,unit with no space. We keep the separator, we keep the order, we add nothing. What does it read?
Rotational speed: 1850,rpm
